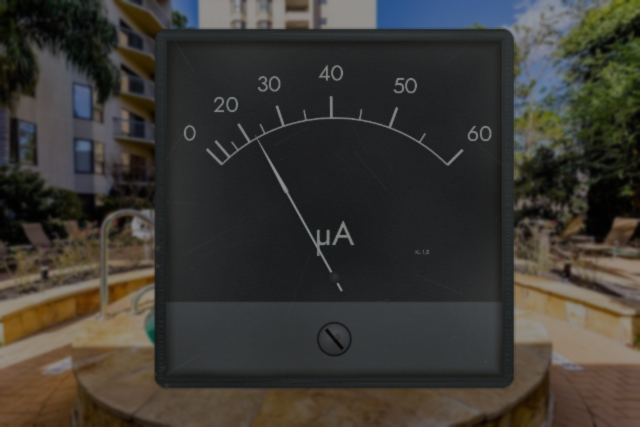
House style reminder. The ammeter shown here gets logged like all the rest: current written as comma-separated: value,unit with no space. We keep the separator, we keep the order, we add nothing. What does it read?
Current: 22.5,µA
